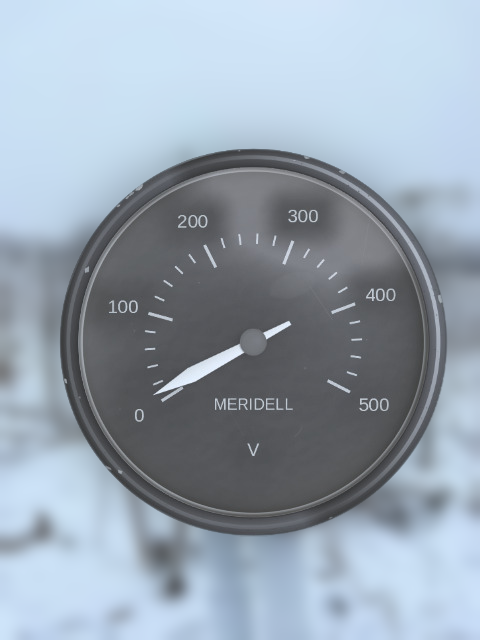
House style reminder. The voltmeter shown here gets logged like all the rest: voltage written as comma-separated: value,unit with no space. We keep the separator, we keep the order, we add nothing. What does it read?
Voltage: 10,V
